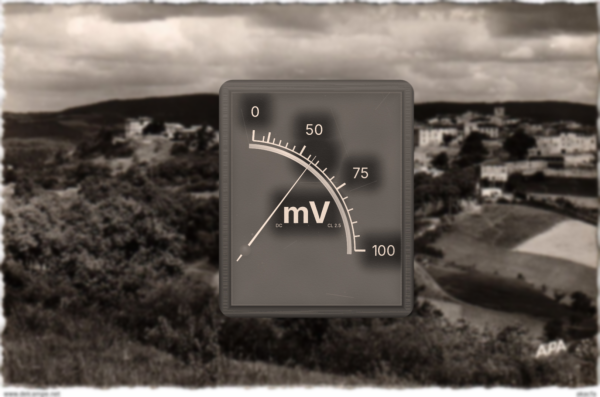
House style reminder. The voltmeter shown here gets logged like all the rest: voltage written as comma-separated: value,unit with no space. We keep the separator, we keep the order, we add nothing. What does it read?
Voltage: 57.5,mV
